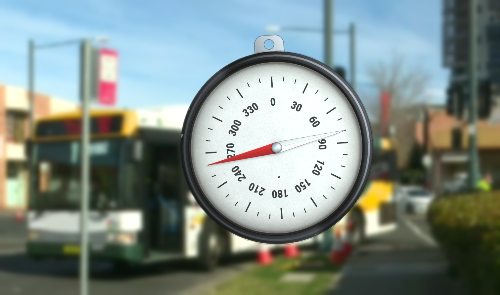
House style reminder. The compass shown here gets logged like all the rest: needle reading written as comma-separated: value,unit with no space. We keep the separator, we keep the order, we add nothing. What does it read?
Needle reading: 260,°
